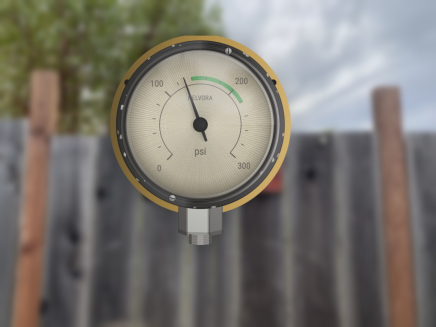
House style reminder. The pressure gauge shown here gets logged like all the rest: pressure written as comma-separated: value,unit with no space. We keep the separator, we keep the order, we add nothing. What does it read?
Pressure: 130,psi
